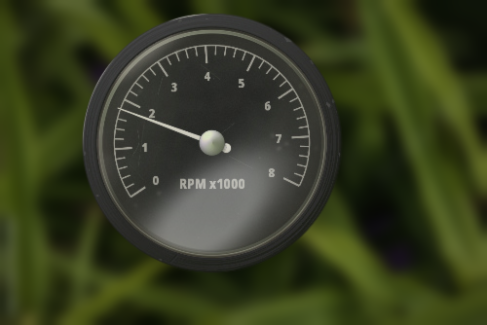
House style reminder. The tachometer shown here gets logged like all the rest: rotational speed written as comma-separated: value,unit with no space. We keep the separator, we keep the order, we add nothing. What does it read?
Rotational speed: 1800,rpm
